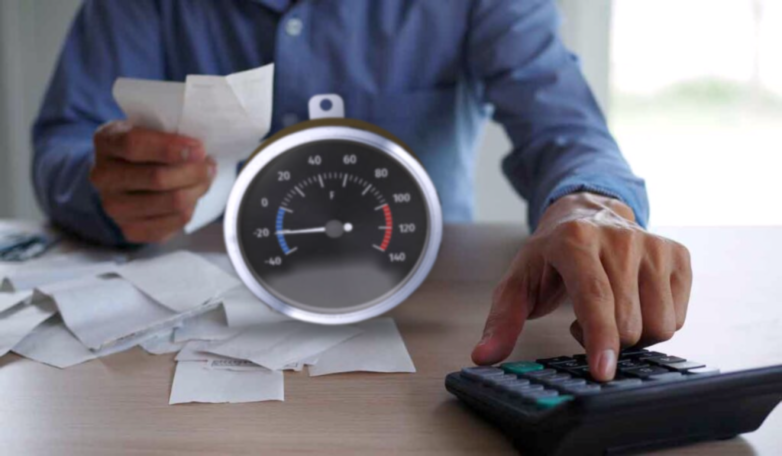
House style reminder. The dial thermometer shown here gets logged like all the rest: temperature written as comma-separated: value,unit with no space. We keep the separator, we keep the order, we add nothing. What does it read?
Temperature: -20,°F
